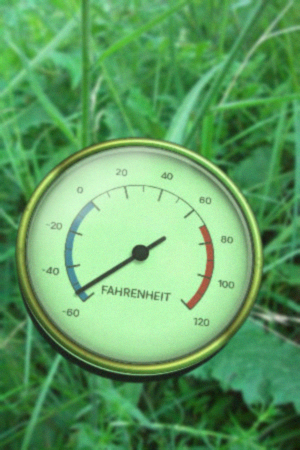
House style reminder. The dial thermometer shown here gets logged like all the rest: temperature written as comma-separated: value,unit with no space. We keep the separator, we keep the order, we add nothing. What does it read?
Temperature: -55,°F
